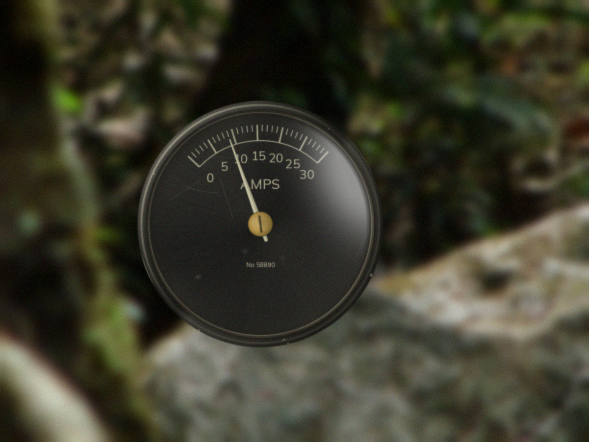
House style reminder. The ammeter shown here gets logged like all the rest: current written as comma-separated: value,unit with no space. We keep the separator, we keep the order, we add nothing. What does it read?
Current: 9,A
